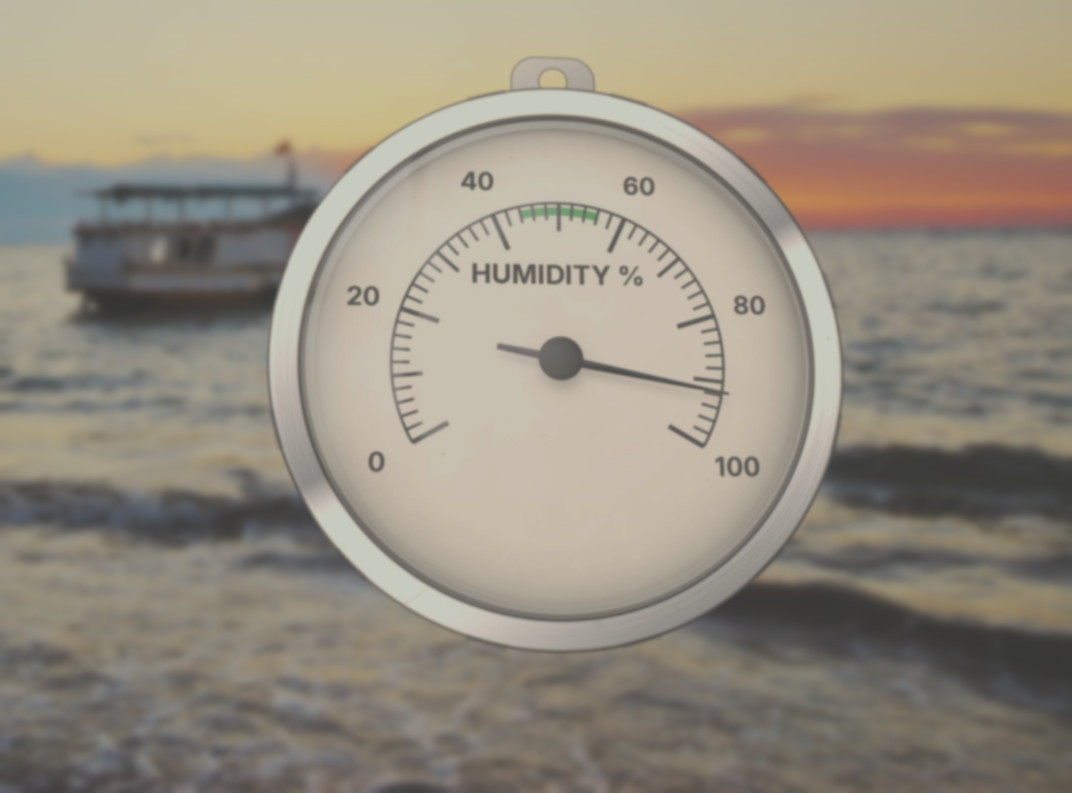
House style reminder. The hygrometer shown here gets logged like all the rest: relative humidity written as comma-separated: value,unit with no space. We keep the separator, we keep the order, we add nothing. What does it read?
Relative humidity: 92,%
